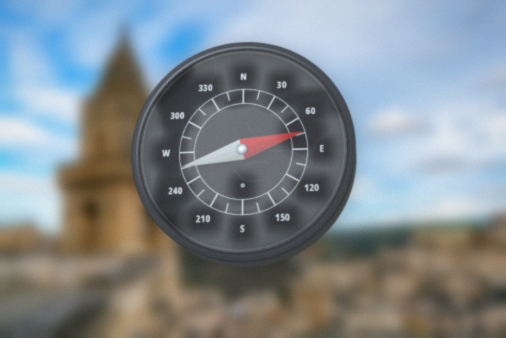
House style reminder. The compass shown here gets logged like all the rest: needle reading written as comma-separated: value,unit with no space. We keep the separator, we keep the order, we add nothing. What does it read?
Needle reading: 75,°
